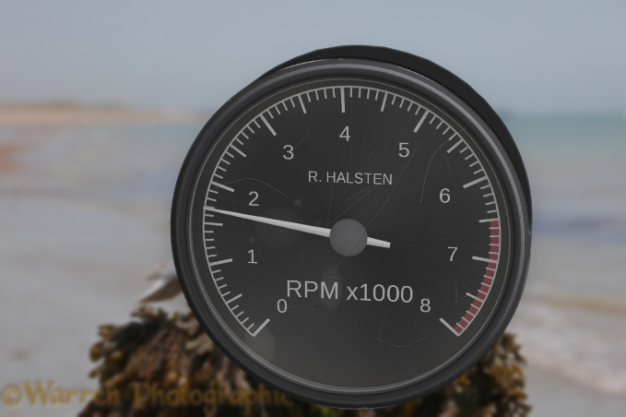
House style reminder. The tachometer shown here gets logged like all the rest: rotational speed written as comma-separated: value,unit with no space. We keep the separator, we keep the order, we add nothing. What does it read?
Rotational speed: 1700,rpm
